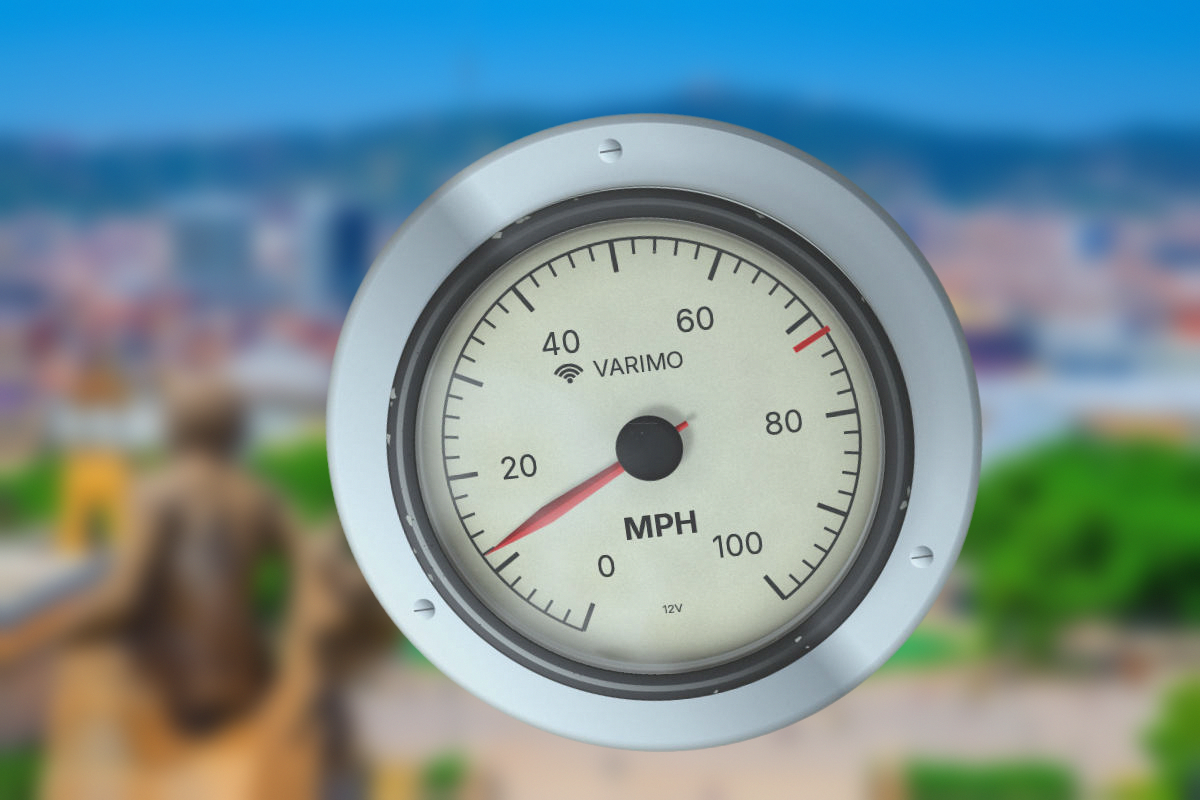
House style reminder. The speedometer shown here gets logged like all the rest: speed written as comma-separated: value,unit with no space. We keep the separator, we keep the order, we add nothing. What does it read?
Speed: 12,mph
